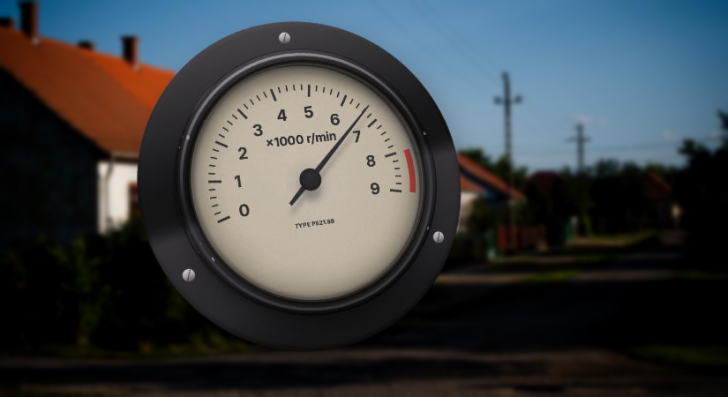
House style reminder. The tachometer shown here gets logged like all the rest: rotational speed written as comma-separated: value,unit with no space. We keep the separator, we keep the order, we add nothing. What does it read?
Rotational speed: 6600,rpm
